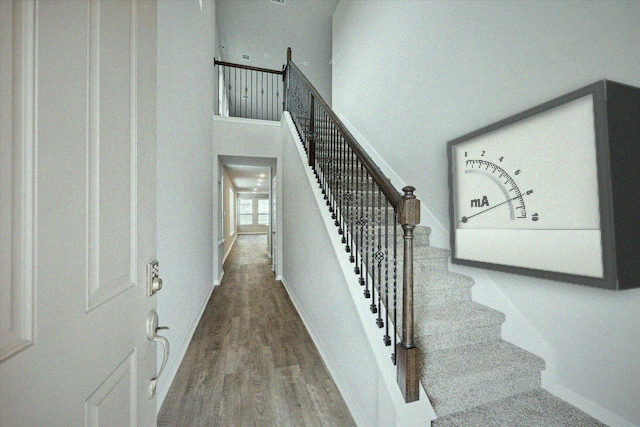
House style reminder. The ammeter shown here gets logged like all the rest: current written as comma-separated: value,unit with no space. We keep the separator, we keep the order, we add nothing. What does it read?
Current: 8,mA
